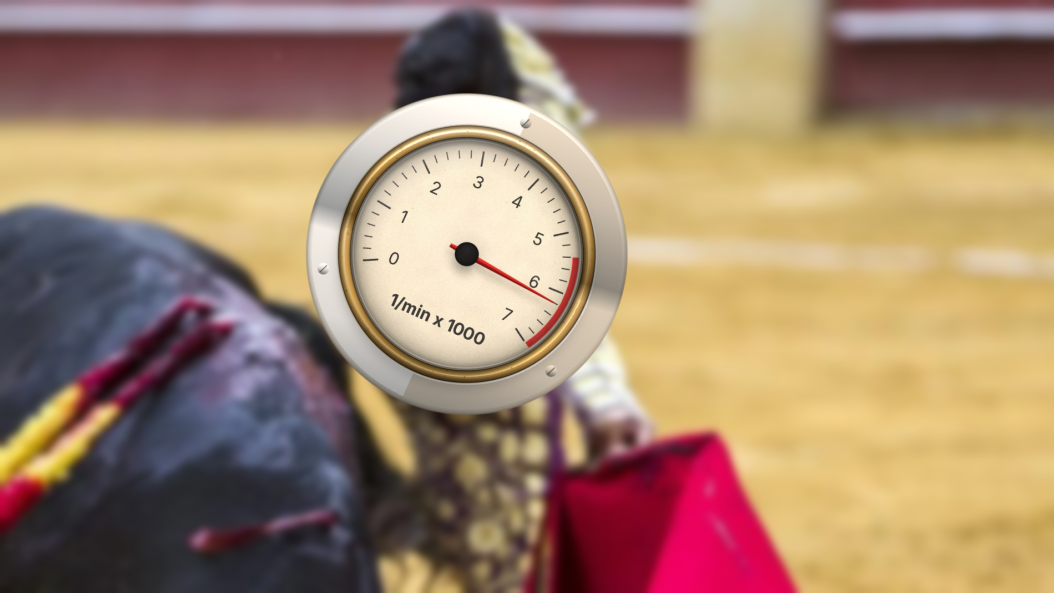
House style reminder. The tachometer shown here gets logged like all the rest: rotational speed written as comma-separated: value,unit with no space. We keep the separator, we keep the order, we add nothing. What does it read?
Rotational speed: 6200,rpm
